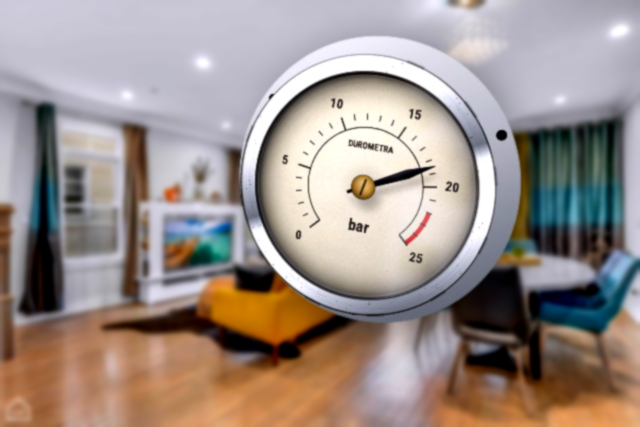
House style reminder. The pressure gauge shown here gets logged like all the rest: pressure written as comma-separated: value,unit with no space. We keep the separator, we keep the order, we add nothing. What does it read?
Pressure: 18.5,bar
